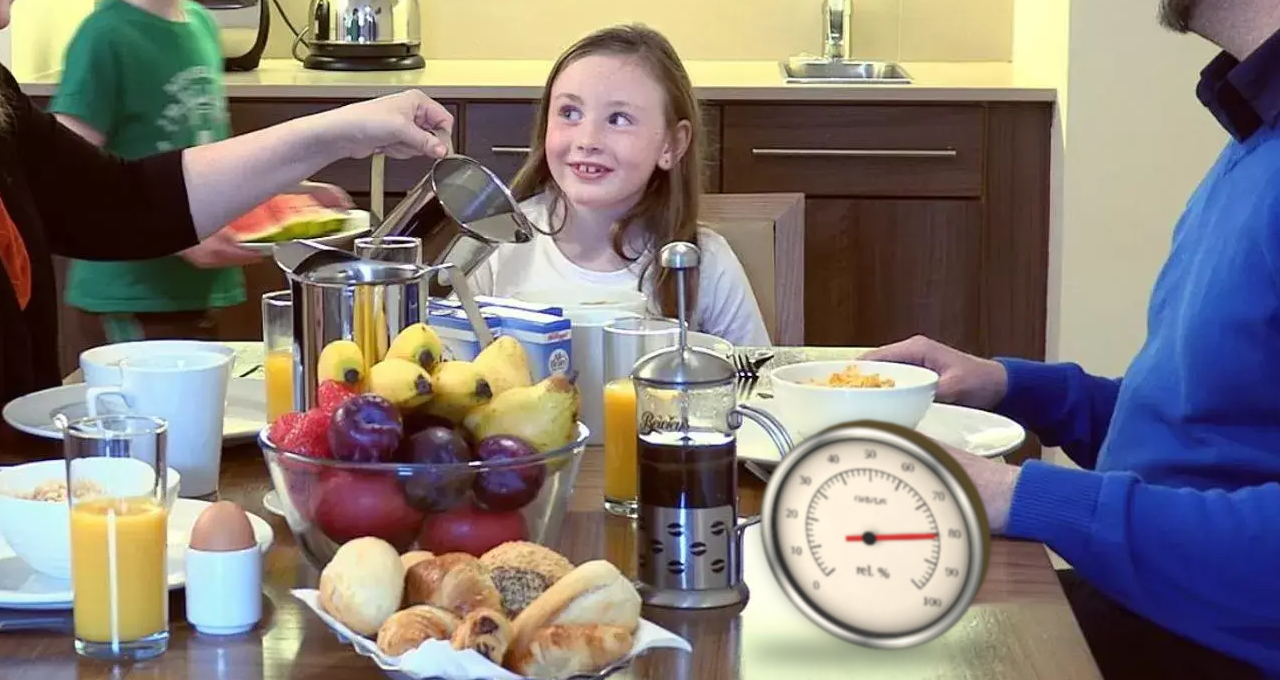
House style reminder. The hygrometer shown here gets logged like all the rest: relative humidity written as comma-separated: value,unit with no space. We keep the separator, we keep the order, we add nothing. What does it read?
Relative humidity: 80,%
